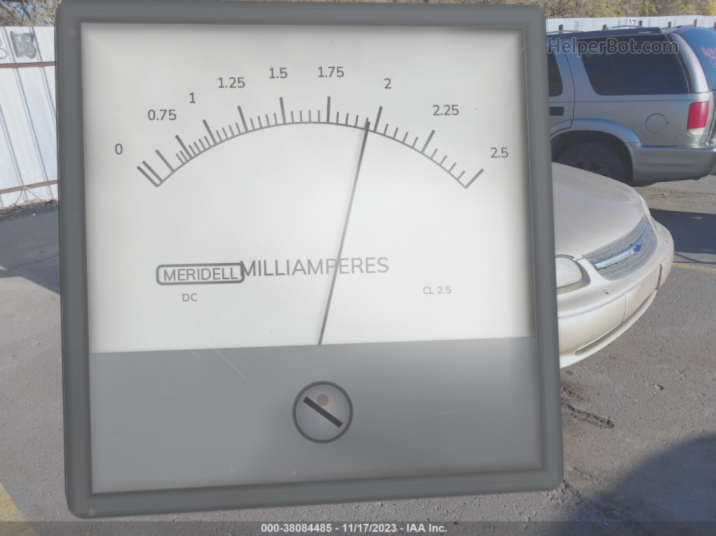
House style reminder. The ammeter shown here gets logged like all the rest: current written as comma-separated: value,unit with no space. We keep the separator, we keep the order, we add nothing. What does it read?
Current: 1.95,mA
